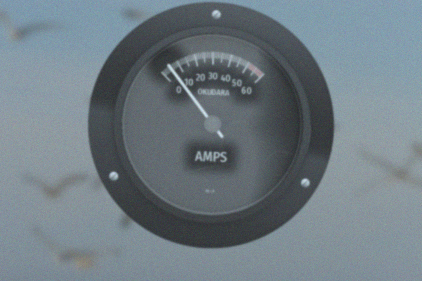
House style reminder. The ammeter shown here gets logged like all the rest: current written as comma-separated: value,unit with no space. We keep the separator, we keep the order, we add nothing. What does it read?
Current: 5,A
